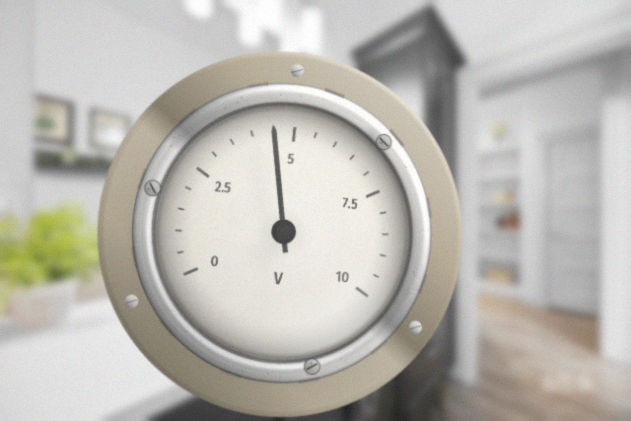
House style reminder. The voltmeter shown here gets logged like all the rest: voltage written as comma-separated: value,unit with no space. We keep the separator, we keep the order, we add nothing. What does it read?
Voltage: 4.5,V
